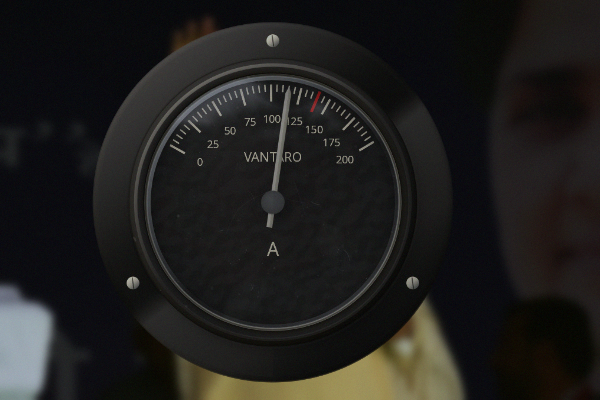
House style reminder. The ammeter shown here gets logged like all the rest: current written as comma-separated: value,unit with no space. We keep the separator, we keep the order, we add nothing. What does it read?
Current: 115,A
